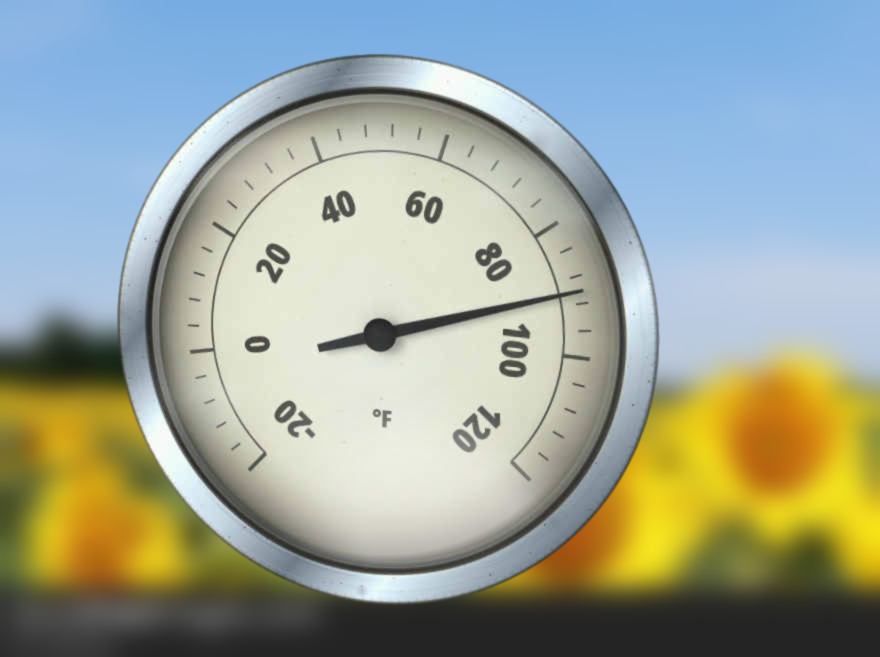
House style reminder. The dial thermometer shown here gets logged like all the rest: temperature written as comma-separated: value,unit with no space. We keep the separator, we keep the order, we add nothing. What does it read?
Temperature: 90,°F
